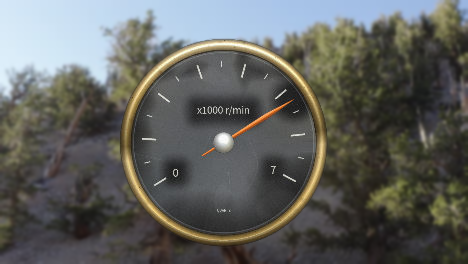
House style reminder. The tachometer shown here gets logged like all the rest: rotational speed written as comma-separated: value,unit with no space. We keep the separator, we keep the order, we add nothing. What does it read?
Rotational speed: 5250,rpm
